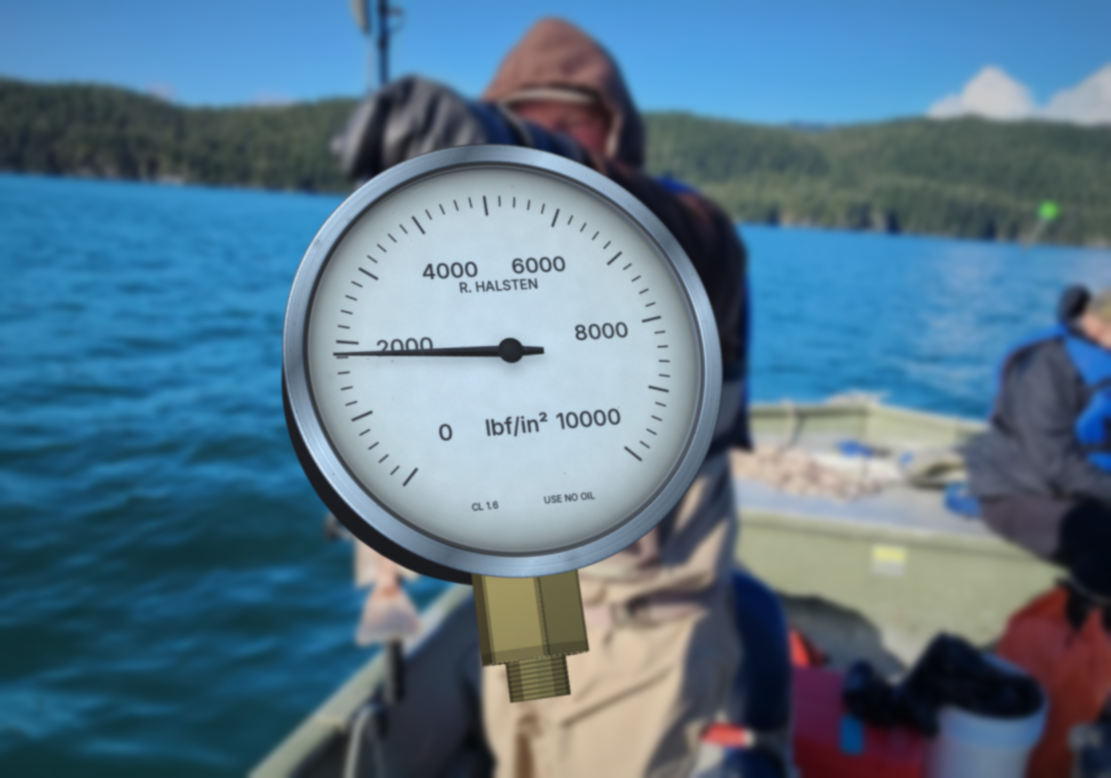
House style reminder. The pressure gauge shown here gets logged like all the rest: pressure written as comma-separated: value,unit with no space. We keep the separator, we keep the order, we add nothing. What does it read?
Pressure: 1800,psi
